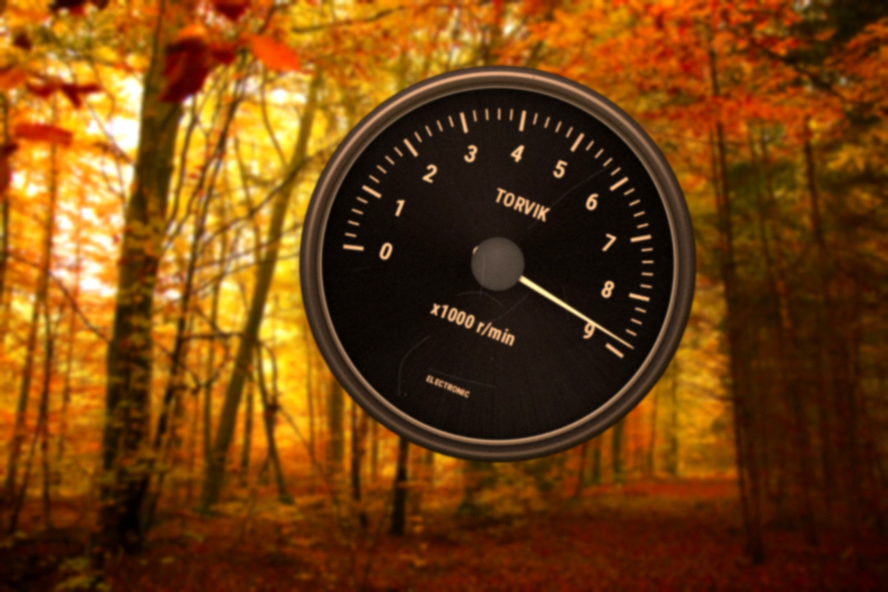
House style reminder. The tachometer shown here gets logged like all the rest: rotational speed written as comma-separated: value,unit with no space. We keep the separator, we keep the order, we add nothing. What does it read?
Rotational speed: 8800,rpm
